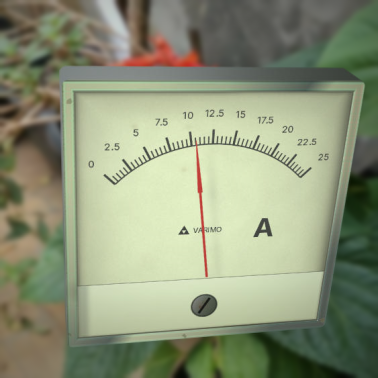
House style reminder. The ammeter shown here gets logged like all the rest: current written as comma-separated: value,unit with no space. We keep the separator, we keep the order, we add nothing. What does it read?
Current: 10.5,A
